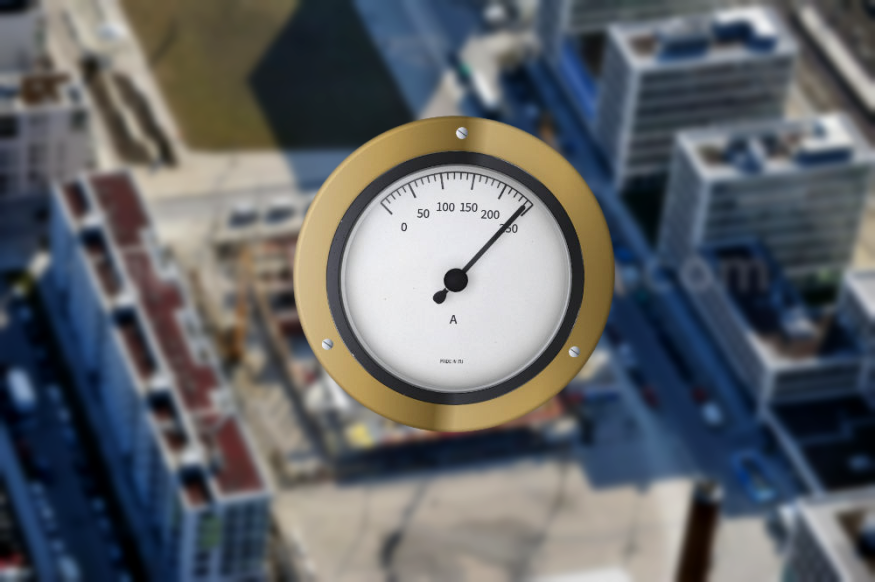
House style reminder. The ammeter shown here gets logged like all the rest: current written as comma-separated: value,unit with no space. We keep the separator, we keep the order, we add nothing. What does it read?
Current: 240,A
